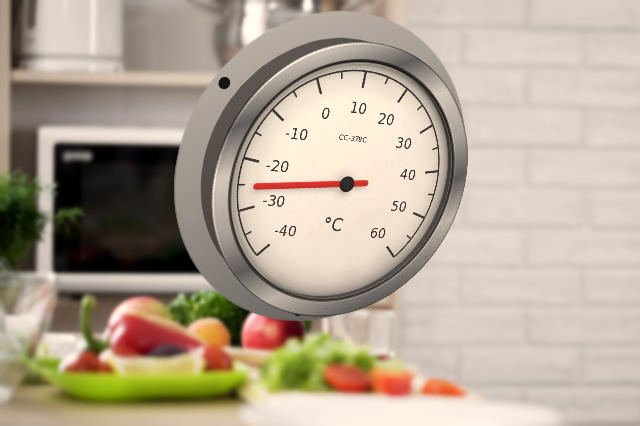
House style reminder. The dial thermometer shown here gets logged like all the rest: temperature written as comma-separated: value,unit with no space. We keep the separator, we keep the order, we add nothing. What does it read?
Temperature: -25,°C
